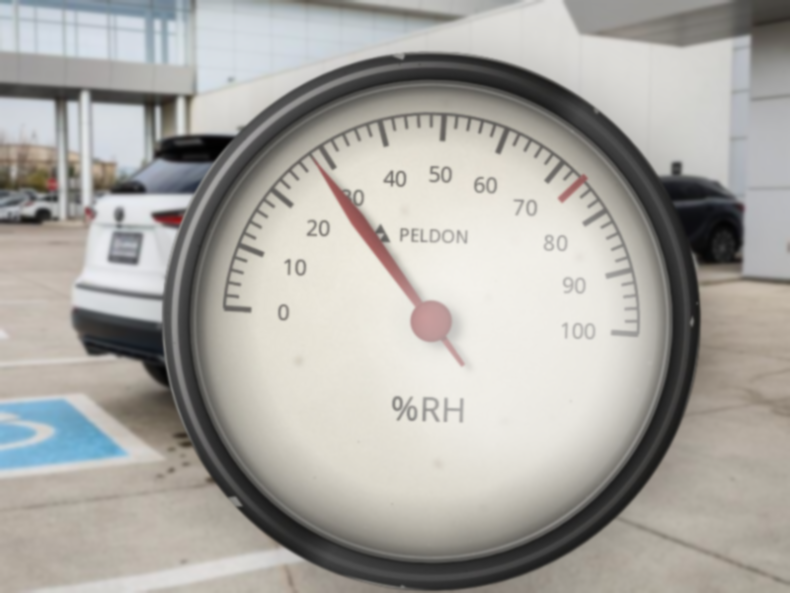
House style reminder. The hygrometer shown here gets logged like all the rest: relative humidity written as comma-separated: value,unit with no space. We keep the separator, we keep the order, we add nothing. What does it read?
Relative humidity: 28,%
